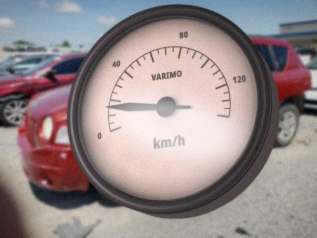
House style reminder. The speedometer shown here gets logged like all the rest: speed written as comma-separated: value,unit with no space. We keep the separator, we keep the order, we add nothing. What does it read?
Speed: 15,km/h
